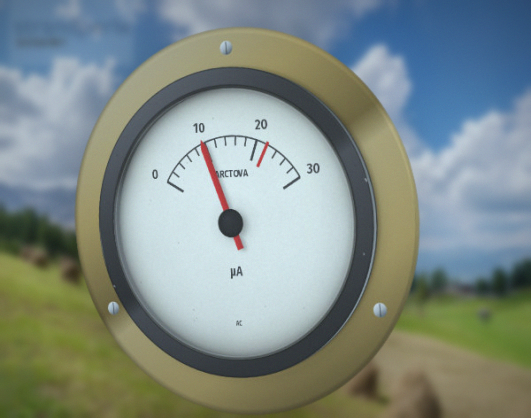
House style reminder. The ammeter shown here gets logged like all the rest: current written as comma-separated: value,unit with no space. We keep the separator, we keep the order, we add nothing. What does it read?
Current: 10,µA
